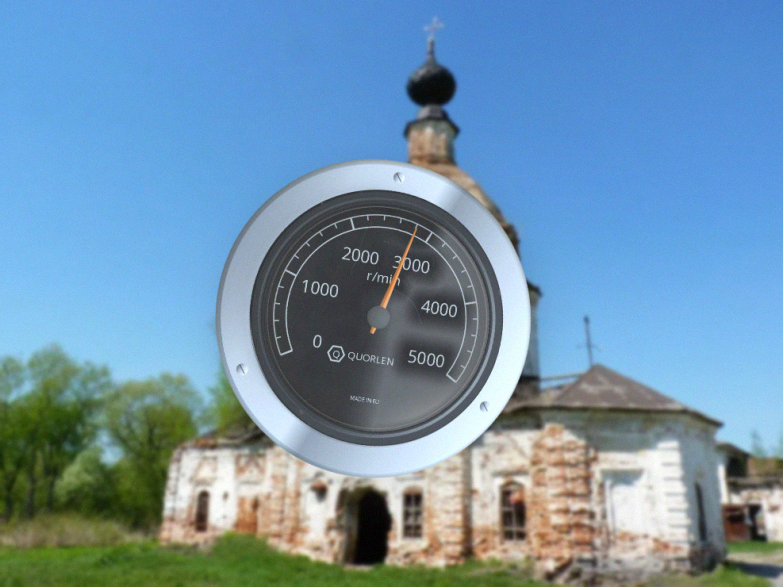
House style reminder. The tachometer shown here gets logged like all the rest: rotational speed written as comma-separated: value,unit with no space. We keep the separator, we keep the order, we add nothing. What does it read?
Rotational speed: 2800,rpm
